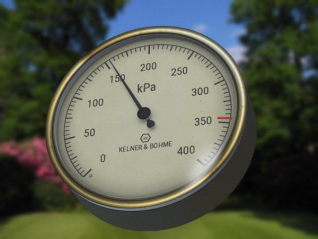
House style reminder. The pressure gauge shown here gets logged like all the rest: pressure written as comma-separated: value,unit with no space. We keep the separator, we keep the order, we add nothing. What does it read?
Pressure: 155,kPa
